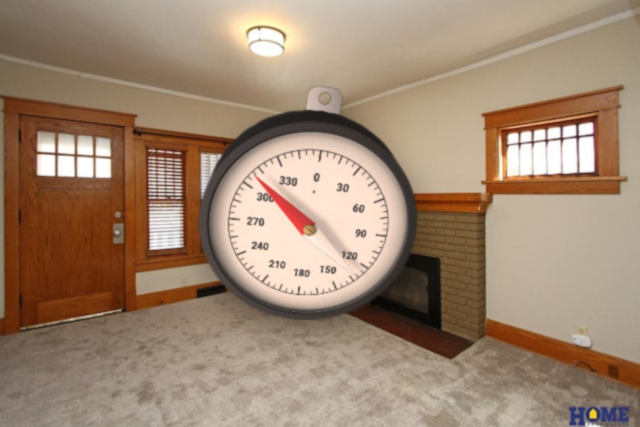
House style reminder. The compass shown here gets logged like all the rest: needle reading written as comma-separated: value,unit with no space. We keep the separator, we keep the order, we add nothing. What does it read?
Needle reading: 310,°
